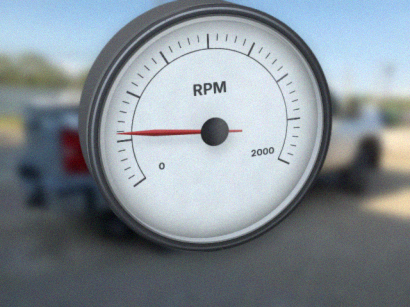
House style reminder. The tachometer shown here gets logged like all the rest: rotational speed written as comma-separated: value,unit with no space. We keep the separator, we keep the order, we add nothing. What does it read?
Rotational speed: 300,rpm
